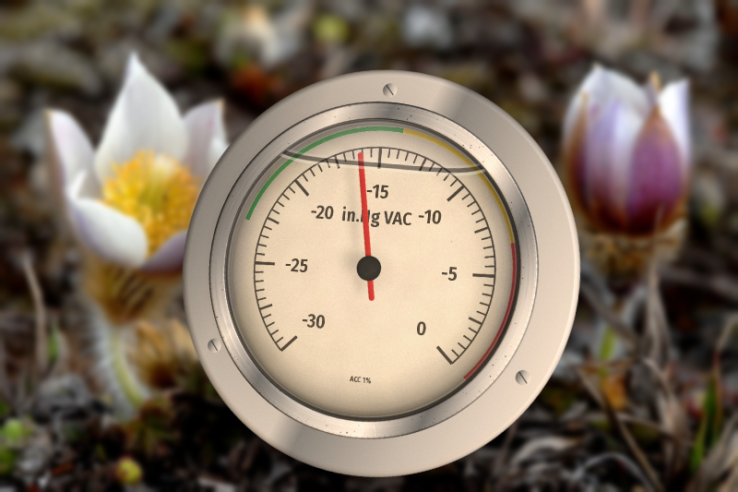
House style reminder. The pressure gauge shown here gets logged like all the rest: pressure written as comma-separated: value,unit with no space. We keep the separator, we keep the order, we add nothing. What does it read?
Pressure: -16,inHg
